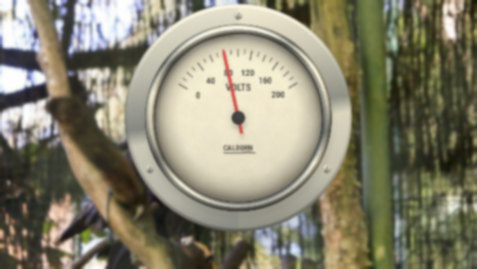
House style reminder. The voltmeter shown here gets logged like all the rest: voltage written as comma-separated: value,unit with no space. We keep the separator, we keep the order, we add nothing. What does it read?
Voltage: 80,V
